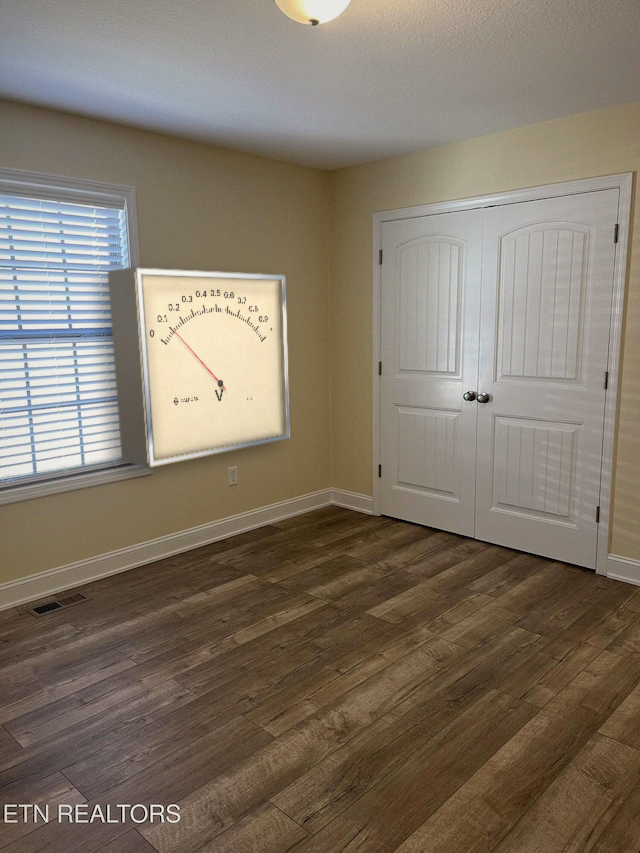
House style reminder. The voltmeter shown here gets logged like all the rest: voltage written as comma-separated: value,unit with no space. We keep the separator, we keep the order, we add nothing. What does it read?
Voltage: 0.1,V
